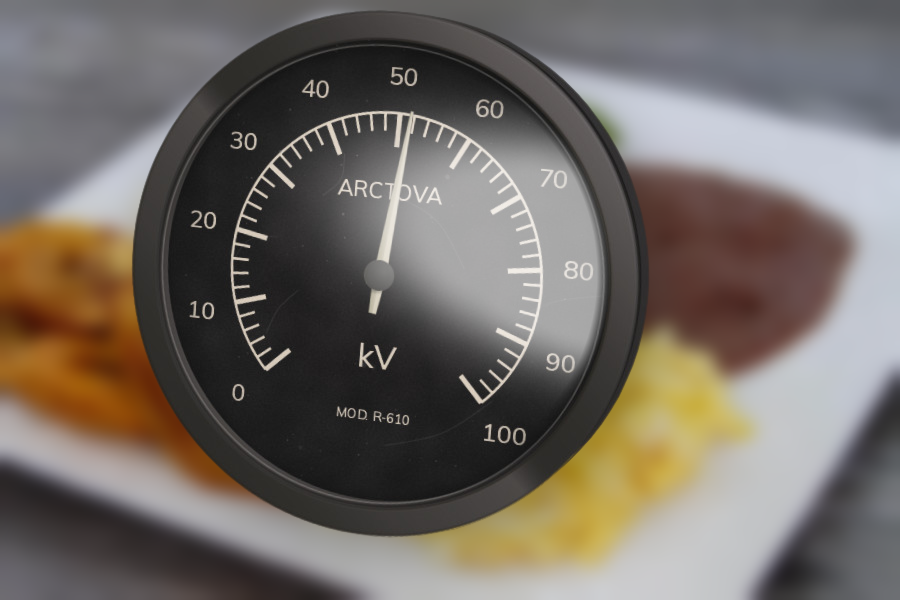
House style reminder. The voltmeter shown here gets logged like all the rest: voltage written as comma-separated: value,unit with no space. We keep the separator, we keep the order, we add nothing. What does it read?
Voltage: 52,kV
